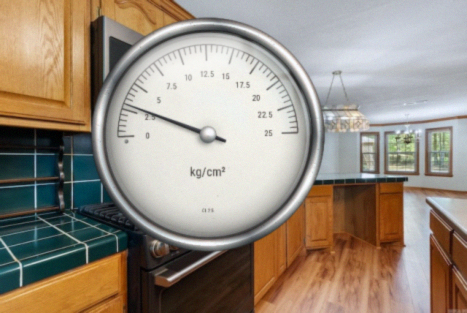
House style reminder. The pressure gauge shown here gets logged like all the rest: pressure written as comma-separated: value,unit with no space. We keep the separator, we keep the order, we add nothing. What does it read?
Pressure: 3,kg/cm²
